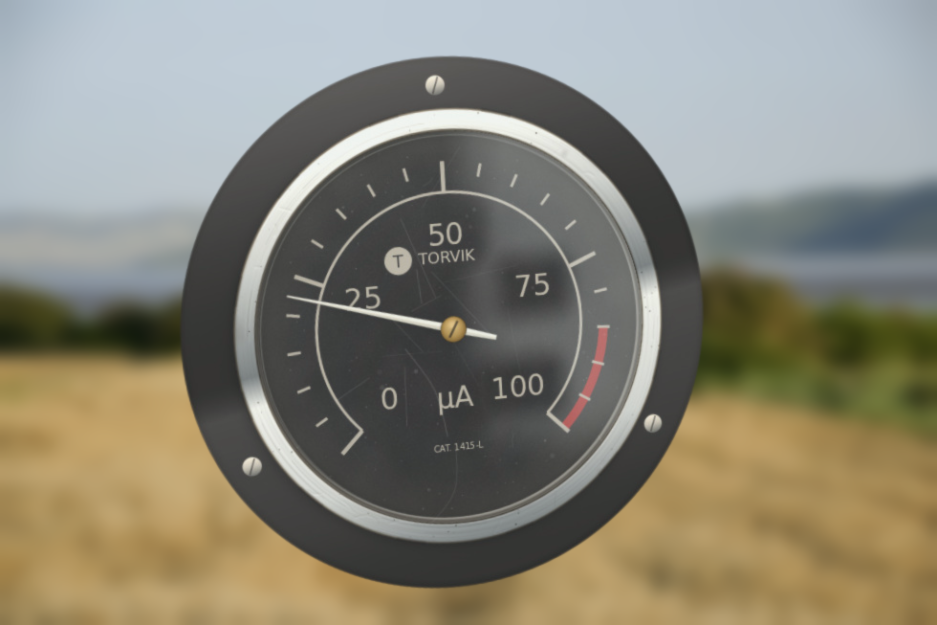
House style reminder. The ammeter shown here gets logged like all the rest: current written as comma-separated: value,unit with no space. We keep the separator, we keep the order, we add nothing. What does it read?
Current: 22.5,µA
